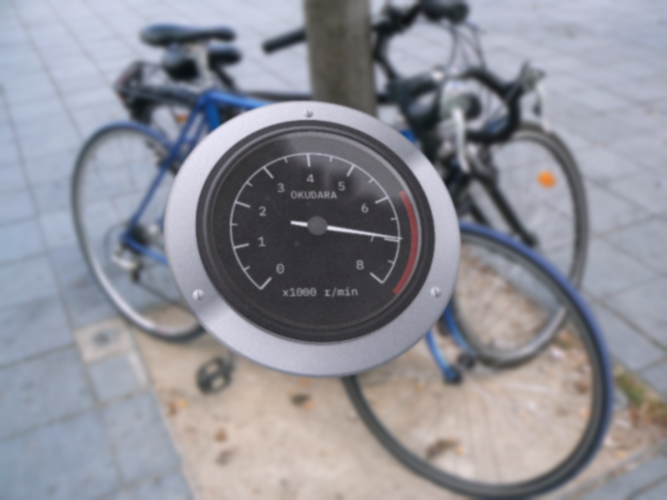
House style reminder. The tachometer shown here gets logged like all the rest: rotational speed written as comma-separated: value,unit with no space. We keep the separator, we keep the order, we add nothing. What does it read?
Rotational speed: 7000,rpm
